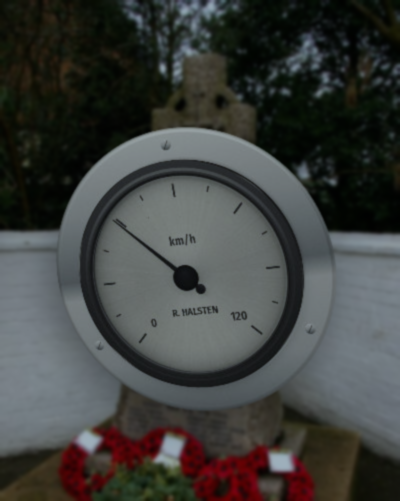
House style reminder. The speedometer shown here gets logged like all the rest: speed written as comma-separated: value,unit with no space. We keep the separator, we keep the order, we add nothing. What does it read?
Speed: 40,km/h
